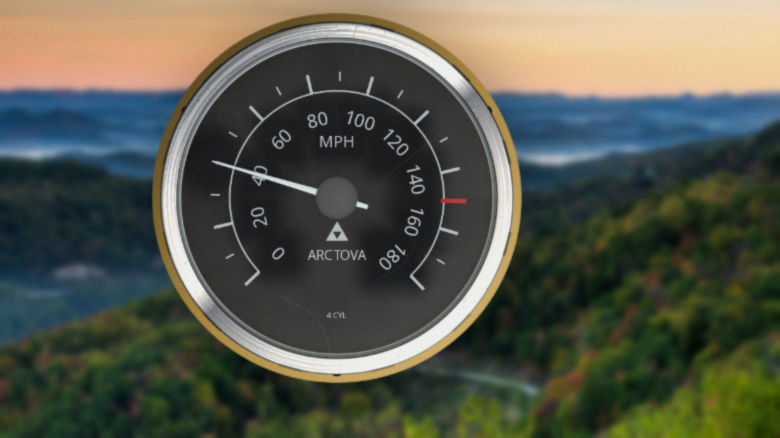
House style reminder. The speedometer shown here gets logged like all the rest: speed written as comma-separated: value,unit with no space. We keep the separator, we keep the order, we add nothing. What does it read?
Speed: 40,mph
